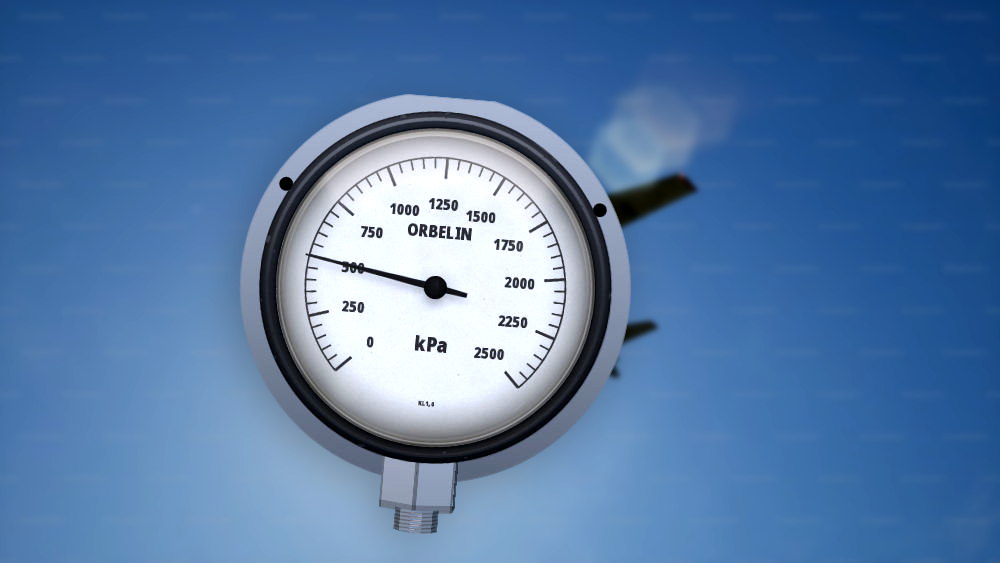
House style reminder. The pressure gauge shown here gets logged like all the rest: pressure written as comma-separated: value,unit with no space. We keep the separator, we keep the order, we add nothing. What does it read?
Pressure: 500,kPa
